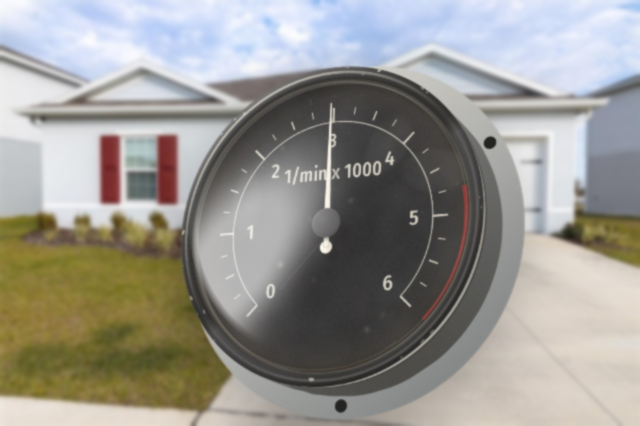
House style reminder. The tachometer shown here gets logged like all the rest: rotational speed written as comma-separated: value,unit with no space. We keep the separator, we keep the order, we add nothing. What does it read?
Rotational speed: 3000,rpm
